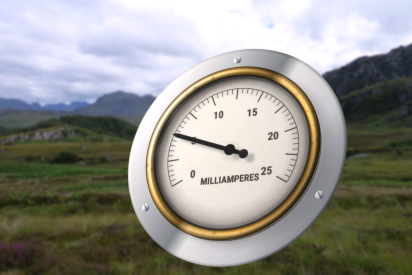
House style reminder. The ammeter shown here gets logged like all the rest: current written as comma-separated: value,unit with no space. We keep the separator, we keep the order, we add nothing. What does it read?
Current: 5,mA
